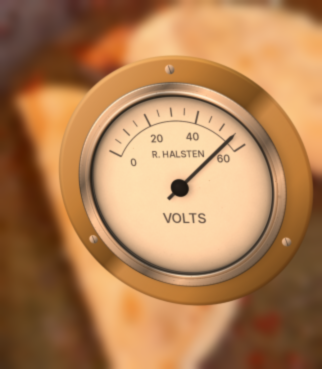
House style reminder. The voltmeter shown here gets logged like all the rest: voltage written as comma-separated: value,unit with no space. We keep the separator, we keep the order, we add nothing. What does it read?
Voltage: 55,V
